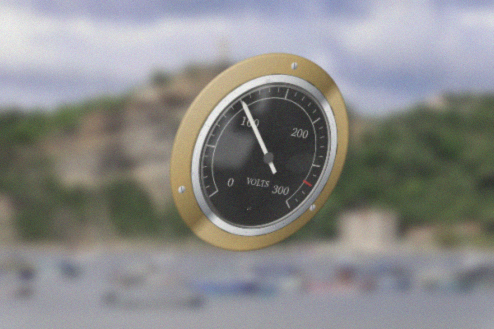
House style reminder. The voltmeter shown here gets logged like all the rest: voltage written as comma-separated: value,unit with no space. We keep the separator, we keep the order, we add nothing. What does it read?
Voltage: 100,V
